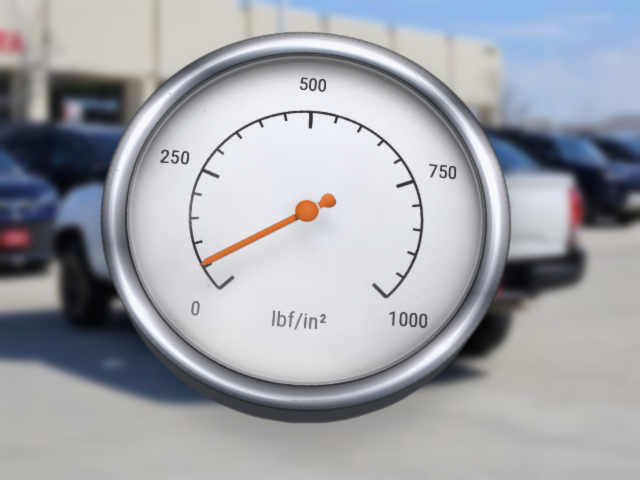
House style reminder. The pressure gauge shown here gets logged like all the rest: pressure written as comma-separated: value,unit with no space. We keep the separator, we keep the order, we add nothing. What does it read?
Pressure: 50,psi
